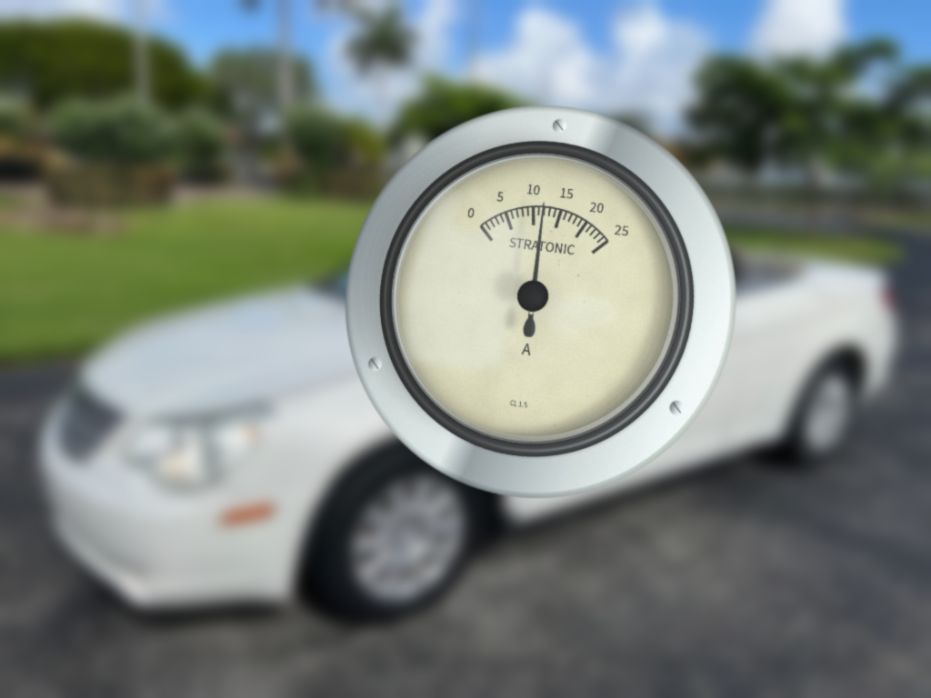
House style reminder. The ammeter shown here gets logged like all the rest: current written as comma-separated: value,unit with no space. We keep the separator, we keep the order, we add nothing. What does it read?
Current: 12,A
